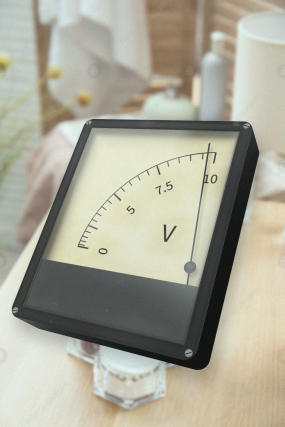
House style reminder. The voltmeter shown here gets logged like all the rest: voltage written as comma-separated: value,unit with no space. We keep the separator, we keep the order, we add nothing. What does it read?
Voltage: 9.75,V
